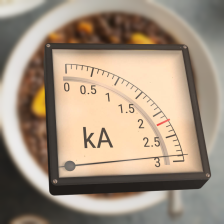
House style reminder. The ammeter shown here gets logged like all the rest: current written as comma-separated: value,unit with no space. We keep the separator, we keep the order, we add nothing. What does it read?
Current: 2.9,kA
